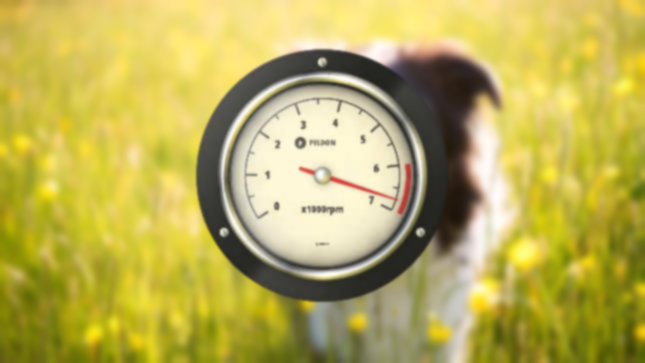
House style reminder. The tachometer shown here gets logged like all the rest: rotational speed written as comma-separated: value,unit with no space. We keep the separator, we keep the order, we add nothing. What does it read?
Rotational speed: 6750,rpm
